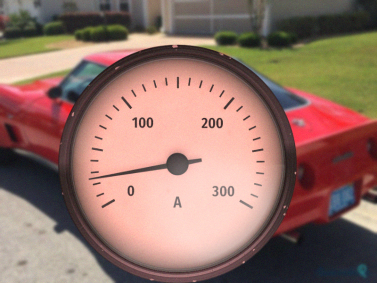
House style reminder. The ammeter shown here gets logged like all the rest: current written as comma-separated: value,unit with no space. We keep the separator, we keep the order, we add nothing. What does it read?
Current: 25,A
